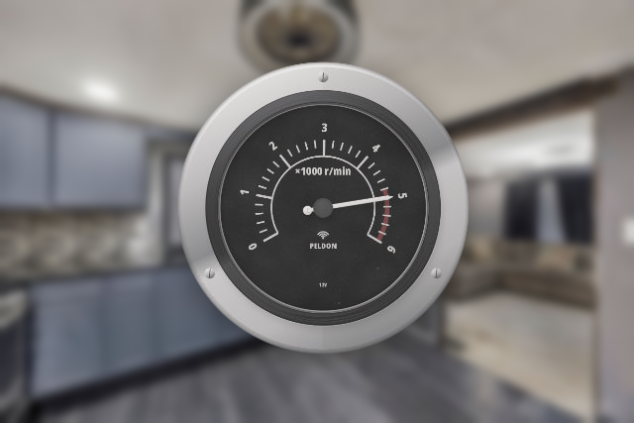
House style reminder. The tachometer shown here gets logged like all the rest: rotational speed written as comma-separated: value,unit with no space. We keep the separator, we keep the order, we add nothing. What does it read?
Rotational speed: 5000,rpm
